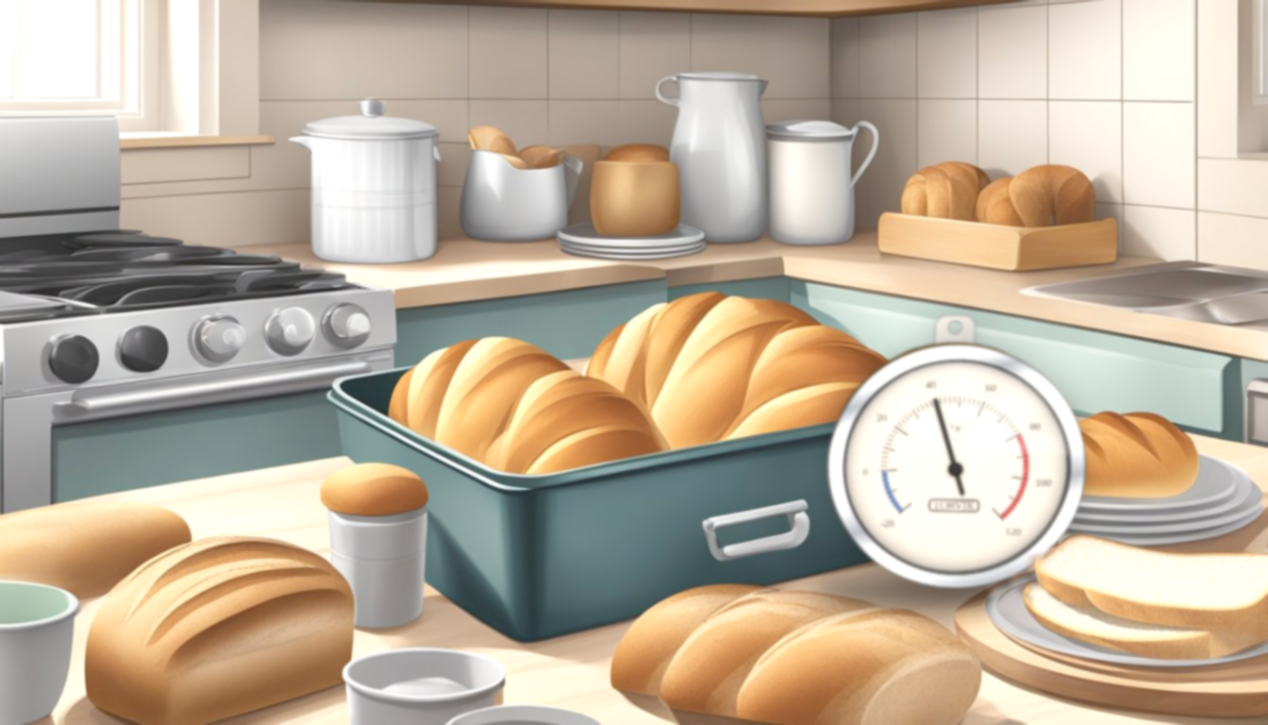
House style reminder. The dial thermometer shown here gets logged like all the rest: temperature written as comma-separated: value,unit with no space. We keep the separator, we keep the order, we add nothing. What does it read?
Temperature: 40,°F
